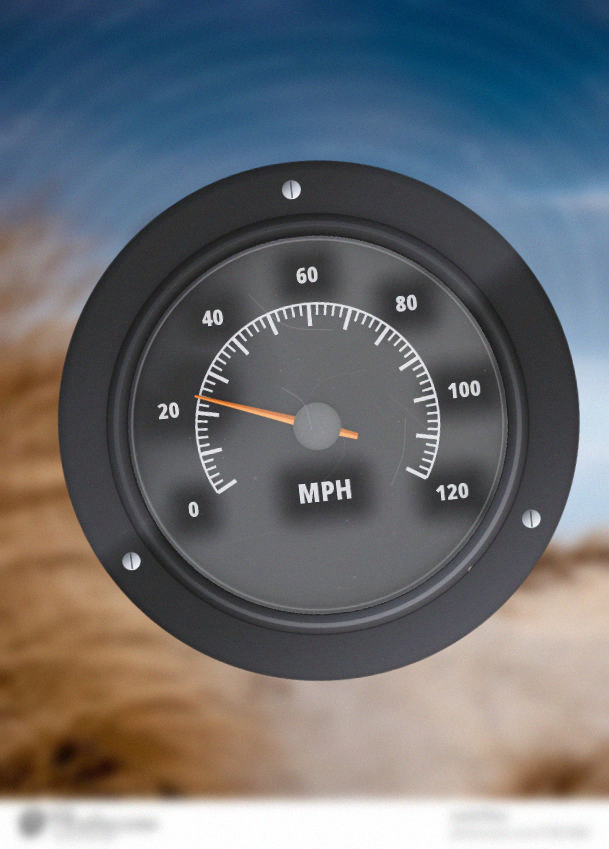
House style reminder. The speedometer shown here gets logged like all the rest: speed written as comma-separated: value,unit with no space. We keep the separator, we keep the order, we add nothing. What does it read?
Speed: 24,mph
